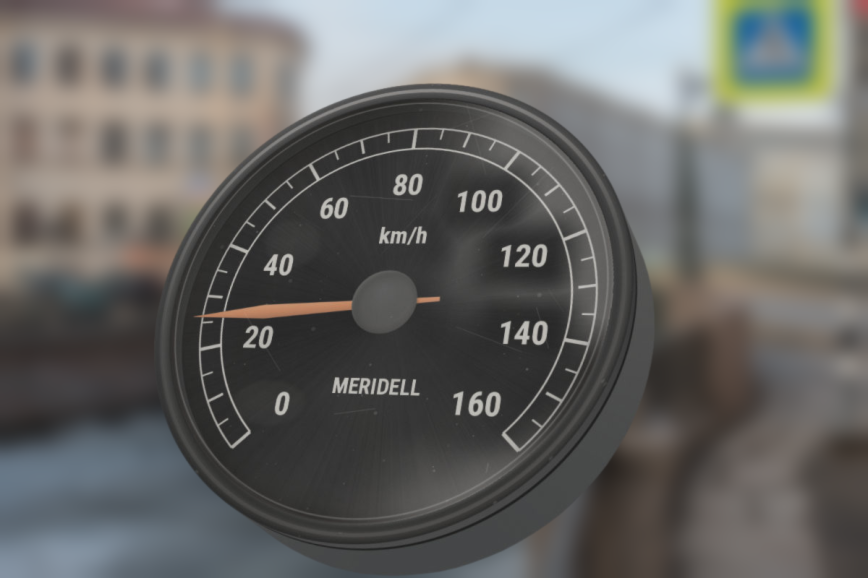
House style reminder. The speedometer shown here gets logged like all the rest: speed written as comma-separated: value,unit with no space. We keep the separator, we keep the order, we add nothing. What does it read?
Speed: 25,km/h
